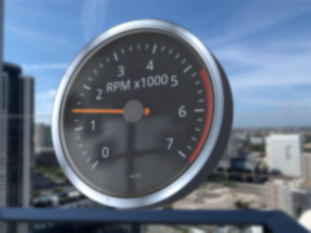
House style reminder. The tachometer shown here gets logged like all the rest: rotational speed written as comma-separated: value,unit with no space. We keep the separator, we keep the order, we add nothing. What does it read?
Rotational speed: 1400,rpm
